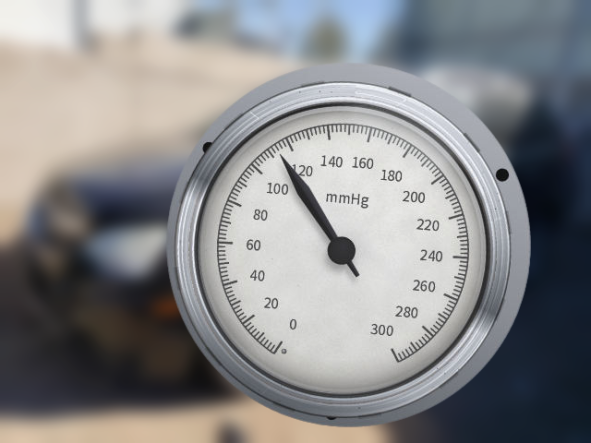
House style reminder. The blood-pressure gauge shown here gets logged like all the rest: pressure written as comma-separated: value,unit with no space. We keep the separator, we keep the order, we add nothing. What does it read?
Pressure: 114,mmHg
